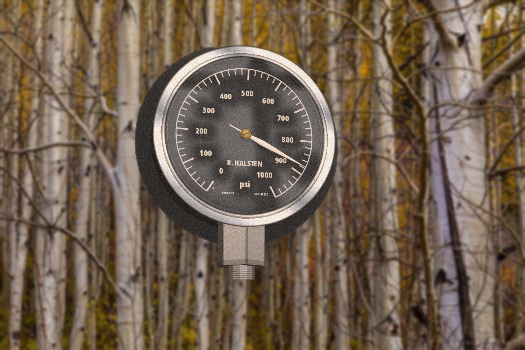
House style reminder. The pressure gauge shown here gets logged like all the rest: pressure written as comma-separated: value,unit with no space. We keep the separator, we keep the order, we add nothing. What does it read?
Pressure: 880,psi
